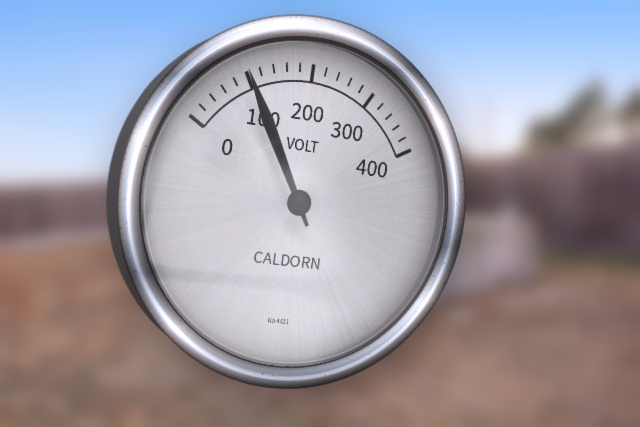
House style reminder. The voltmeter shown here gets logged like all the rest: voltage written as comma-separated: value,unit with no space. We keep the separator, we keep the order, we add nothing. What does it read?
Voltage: 100,V
